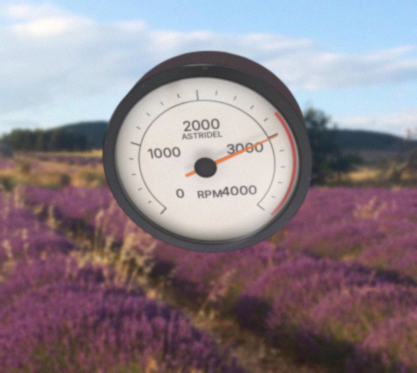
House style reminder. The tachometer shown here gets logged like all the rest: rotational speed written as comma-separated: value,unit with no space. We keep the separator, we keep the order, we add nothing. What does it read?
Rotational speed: 3000,rpm
